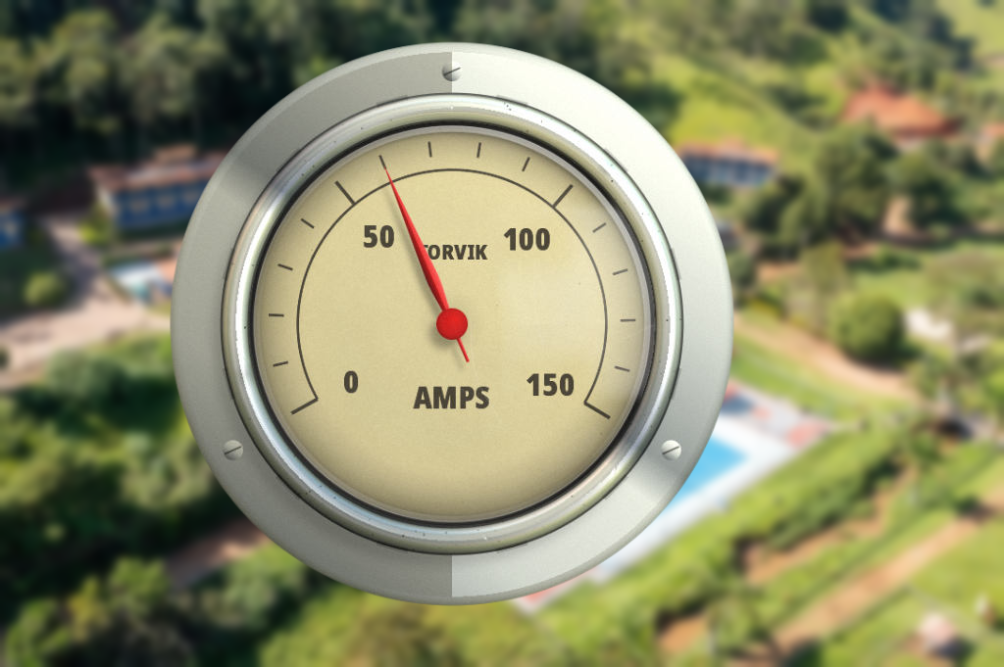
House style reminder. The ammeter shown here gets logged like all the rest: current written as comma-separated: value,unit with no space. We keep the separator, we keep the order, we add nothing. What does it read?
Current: 60,A
